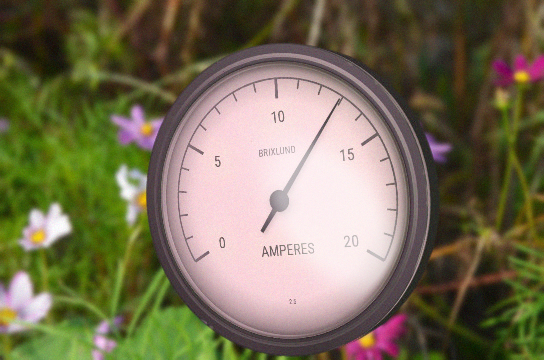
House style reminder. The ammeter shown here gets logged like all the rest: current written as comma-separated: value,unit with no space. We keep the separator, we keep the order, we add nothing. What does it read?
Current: 13,A
